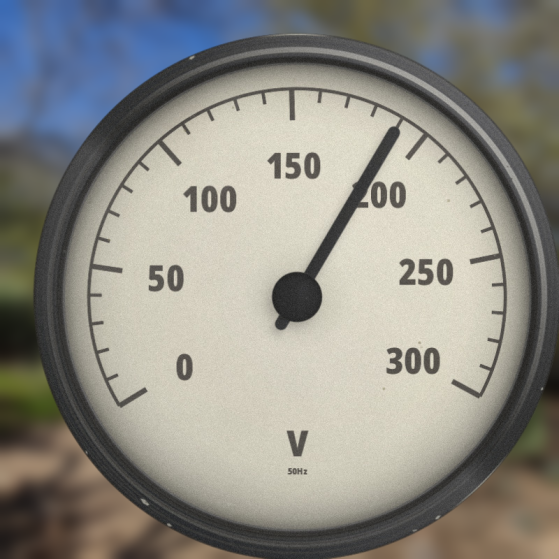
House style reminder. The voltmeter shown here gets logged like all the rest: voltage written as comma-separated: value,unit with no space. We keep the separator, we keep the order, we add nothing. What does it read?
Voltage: 190,V
